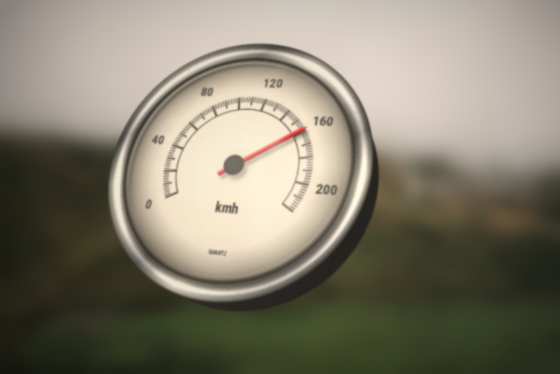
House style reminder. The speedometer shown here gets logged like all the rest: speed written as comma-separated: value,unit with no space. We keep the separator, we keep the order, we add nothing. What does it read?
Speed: 160,km/h
